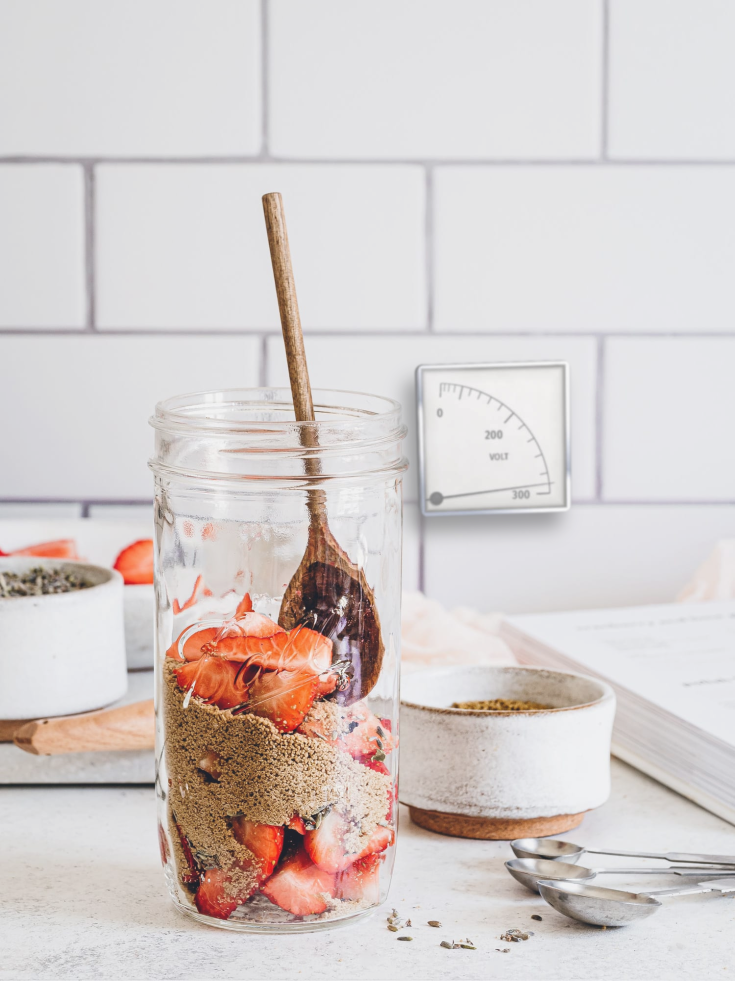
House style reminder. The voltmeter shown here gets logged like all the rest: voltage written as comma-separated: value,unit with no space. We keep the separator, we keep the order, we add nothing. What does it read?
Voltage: 290,V
